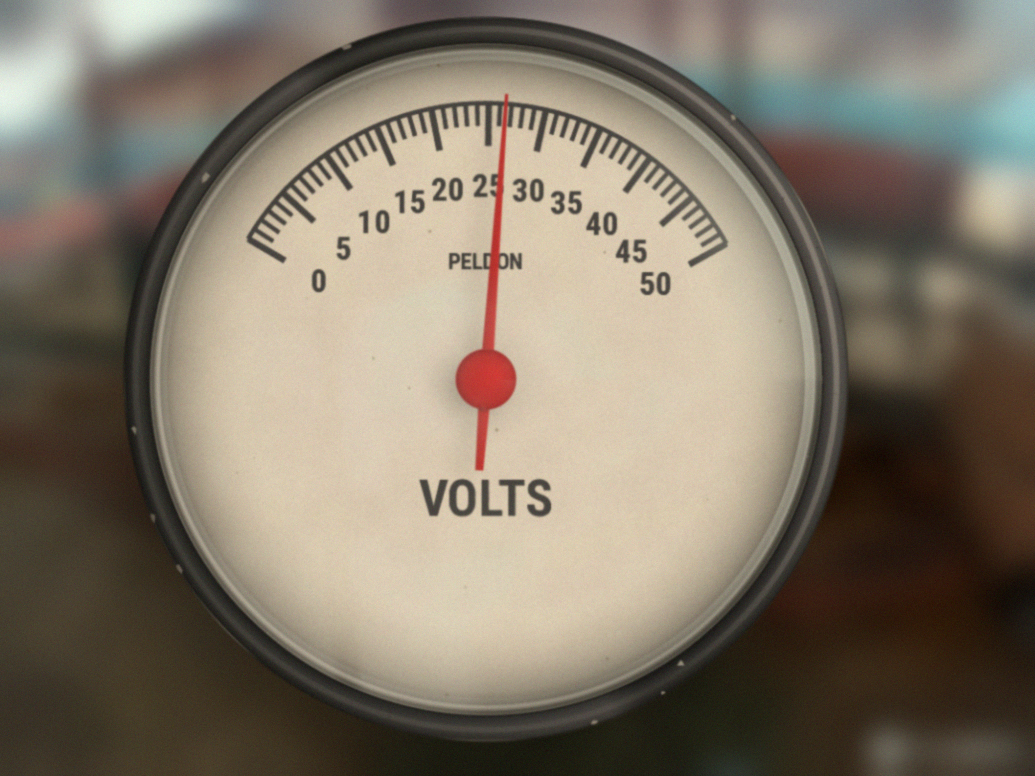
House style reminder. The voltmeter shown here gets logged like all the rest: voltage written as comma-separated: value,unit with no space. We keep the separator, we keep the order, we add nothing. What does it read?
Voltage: 26.5,V
